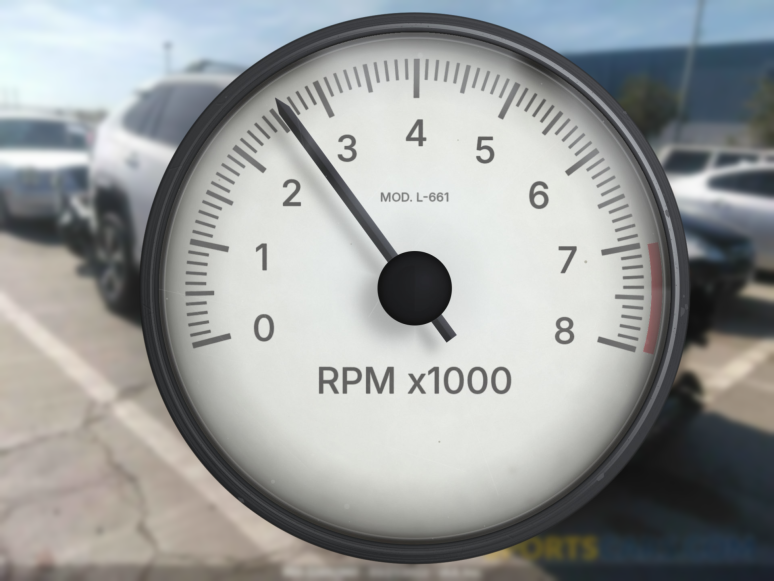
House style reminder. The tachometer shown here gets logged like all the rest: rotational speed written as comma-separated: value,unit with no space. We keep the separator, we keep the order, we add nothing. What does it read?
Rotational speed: 2600,rpm
